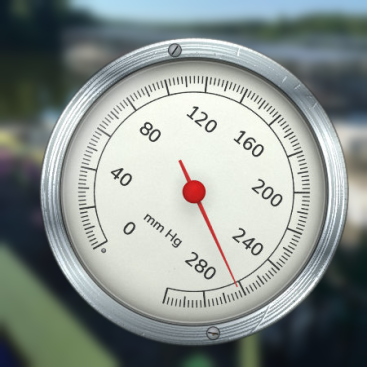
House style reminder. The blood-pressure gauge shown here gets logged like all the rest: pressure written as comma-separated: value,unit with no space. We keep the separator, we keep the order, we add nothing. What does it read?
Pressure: 262,mmHg
